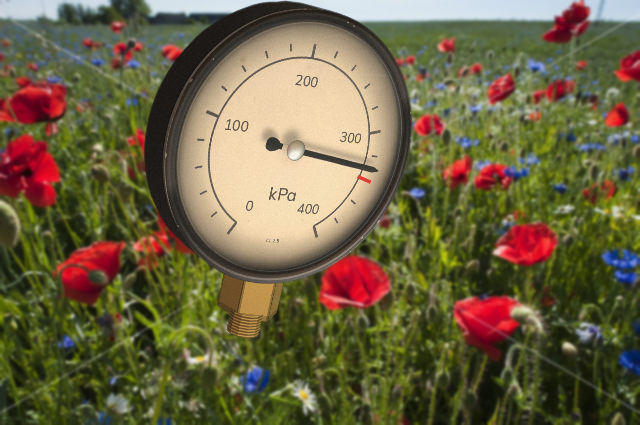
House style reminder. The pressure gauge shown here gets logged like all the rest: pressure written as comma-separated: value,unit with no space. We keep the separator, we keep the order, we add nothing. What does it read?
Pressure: 330,kPa
